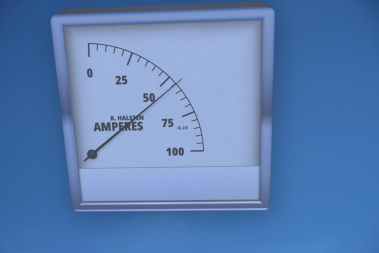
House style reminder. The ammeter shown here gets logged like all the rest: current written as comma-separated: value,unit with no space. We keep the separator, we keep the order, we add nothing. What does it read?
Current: 55,A
